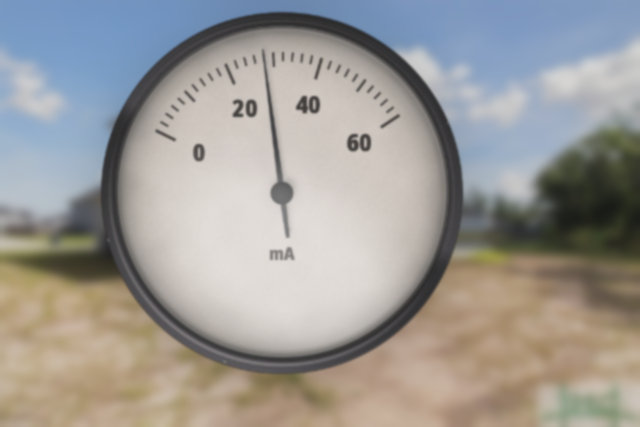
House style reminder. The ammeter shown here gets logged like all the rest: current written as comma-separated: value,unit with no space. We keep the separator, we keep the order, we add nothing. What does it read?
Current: 28,mA
